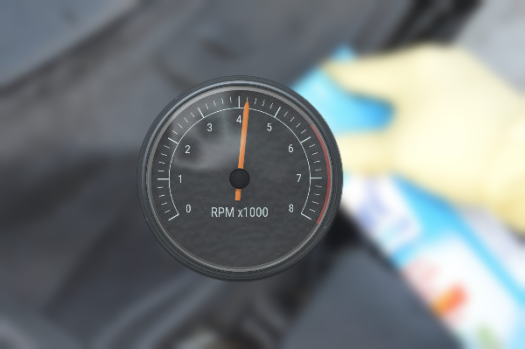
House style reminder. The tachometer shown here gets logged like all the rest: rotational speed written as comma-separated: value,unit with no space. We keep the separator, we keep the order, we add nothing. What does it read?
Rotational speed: 4200,rpm
